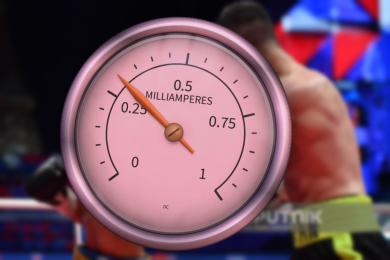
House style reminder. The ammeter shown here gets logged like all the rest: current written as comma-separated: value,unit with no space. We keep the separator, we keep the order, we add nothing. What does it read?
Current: 0.3,mA
